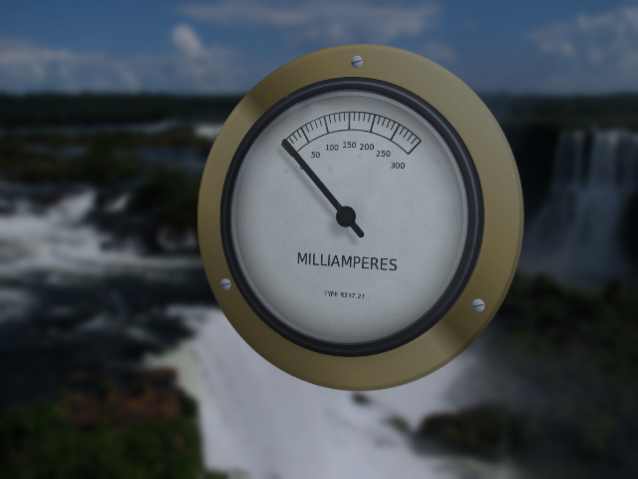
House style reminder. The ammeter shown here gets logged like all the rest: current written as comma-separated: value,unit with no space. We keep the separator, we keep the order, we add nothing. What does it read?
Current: 10,mA
